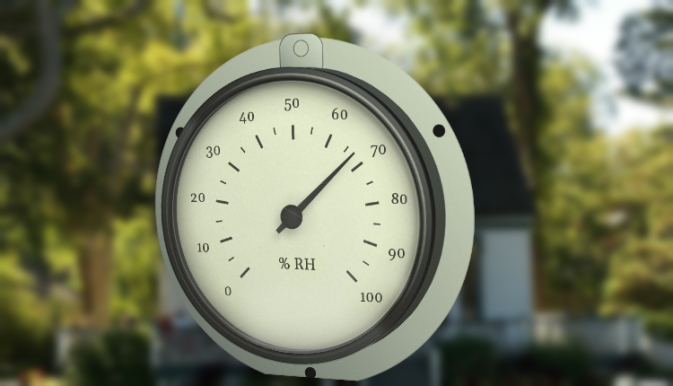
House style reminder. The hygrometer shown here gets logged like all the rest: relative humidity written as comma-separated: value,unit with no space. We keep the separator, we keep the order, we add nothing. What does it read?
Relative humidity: 67.5,%
